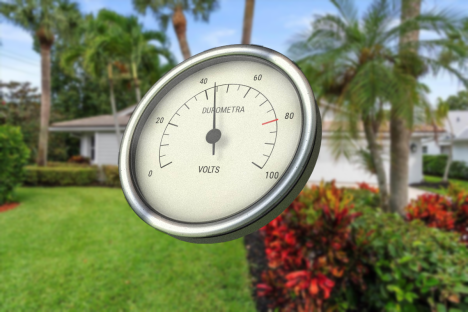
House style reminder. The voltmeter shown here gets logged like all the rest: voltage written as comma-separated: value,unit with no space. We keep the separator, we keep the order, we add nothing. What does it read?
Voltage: 45,V
